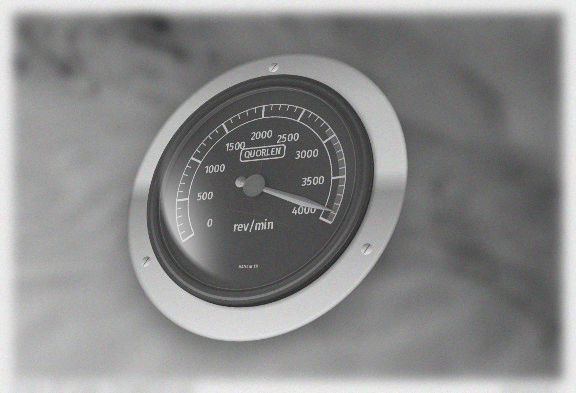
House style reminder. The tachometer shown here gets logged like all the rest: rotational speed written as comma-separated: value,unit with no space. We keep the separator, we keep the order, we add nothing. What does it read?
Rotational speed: 3900,rpm
